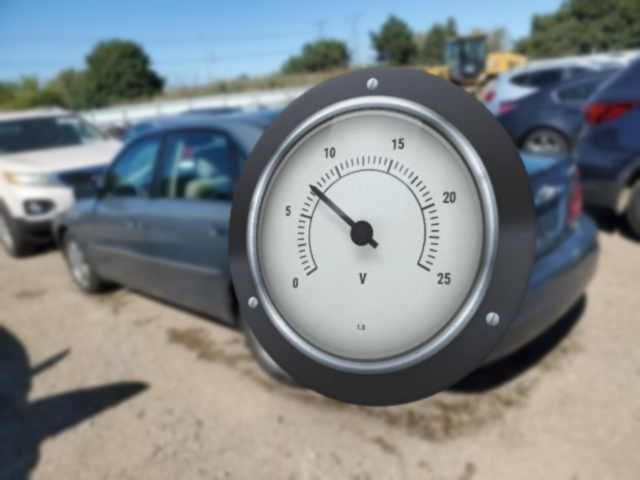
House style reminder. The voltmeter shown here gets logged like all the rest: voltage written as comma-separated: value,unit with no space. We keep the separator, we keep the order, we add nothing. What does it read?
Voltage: 7.5,V
